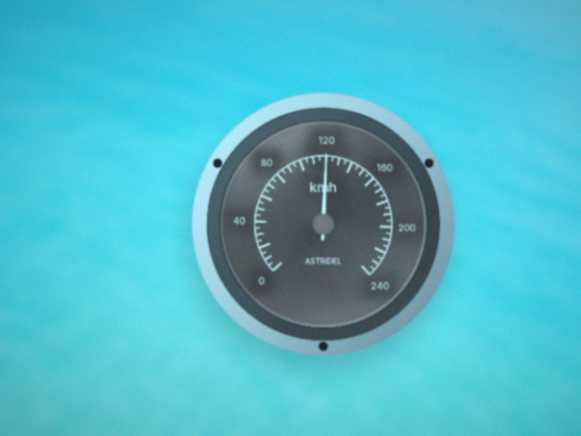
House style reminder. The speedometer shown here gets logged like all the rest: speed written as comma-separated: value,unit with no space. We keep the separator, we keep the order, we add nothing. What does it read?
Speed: 120,km/h
